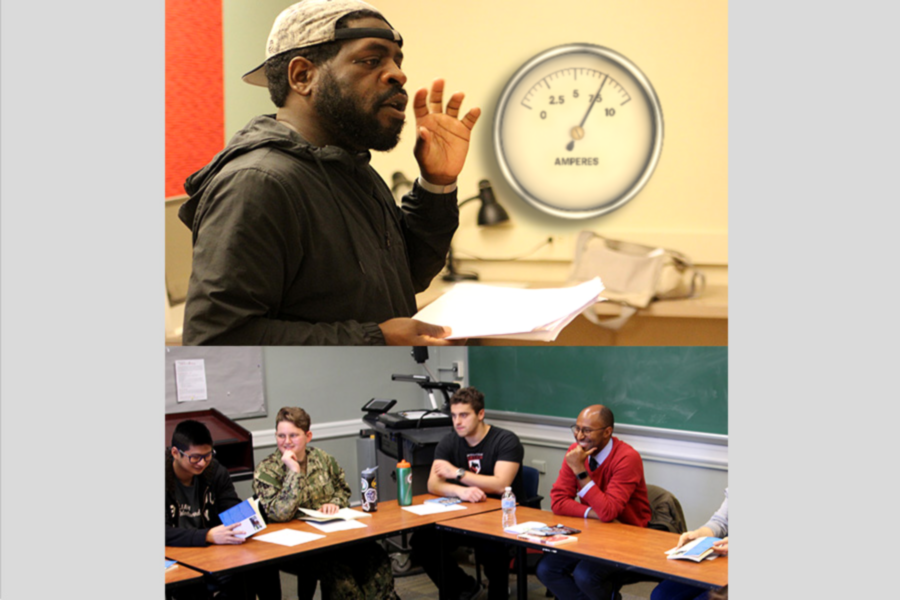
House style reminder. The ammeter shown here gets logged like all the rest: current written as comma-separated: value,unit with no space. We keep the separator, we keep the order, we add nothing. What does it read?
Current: 7.5,A
